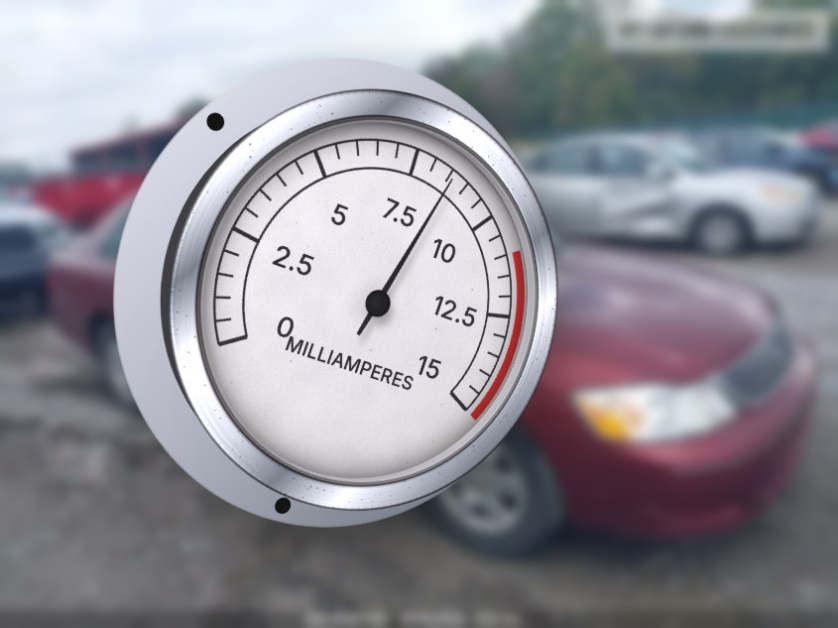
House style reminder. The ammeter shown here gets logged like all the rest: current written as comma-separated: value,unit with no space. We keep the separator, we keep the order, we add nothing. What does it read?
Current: 8.5,mA
